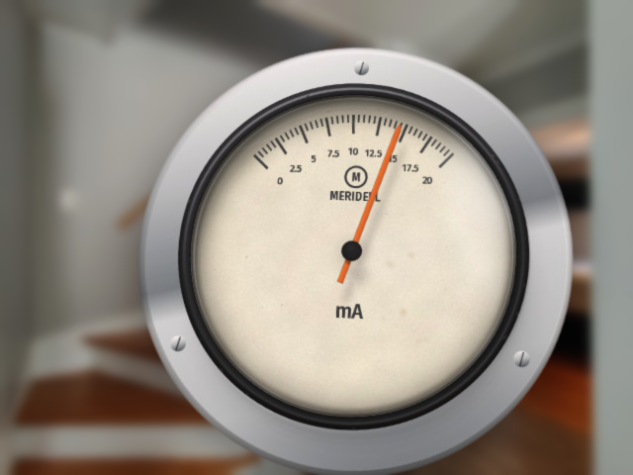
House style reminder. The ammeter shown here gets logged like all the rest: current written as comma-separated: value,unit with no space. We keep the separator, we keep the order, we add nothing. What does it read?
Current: 14.5,mA
